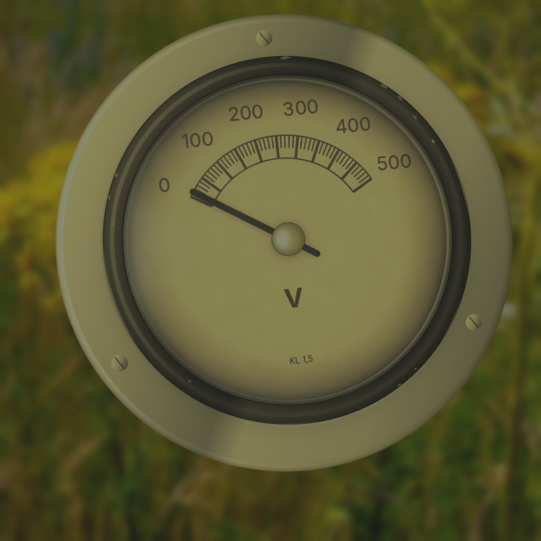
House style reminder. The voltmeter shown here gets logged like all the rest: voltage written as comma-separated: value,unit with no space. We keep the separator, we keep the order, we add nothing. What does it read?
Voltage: 10,V
